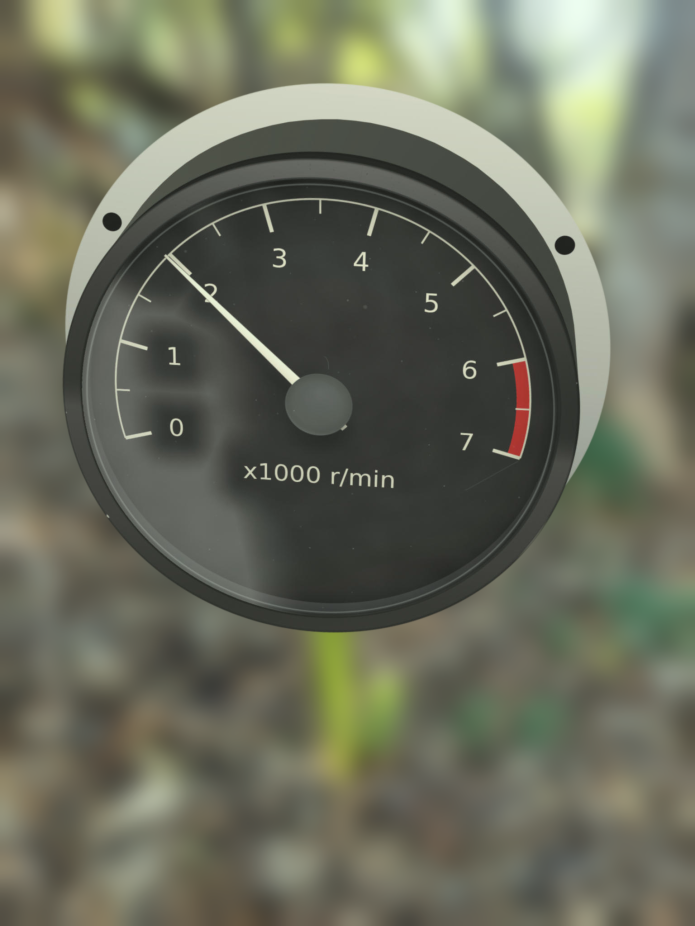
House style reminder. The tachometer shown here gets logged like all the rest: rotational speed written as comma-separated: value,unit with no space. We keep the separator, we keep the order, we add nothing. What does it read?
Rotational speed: 2000,rpm
